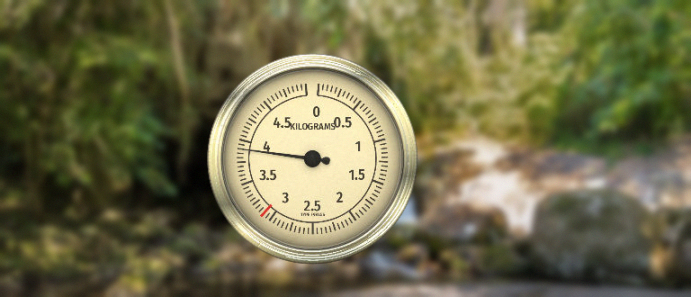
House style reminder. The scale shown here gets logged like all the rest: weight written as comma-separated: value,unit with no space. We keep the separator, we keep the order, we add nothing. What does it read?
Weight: 3.9,kg
